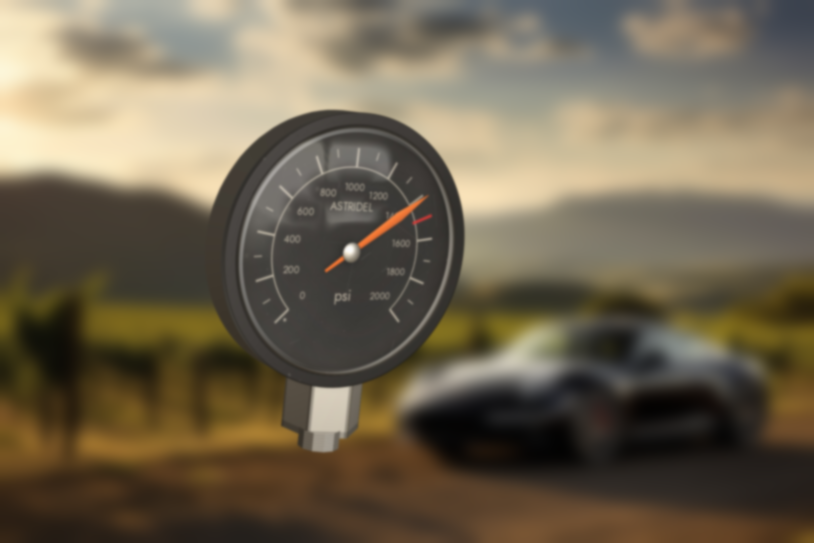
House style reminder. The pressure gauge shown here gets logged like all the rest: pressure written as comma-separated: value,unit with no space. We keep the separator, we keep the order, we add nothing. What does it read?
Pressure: 1400,psi
